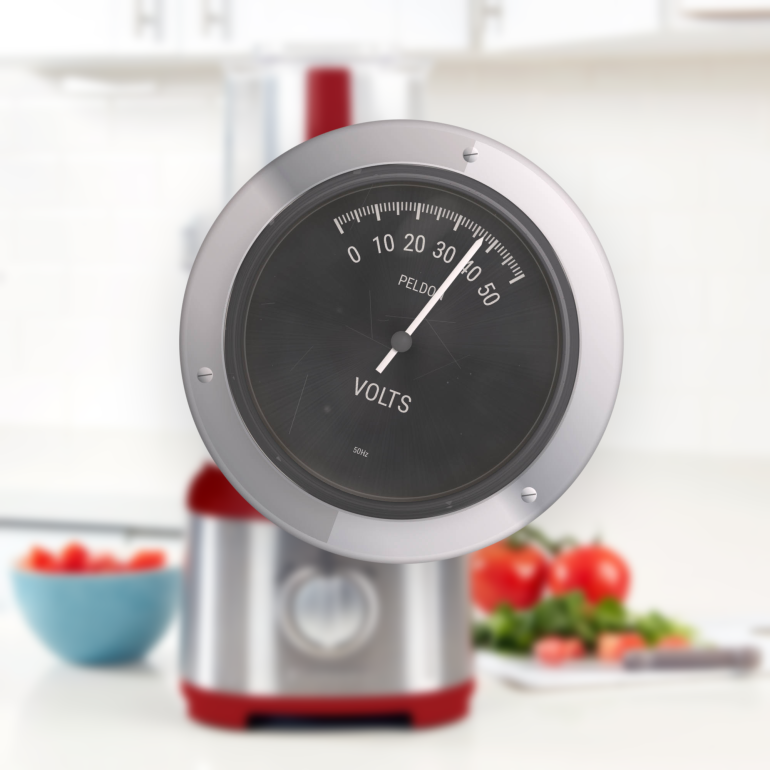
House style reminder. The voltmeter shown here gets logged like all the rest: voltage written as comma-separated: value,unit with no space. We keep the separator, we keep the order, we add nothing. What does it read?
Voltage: 37,V
